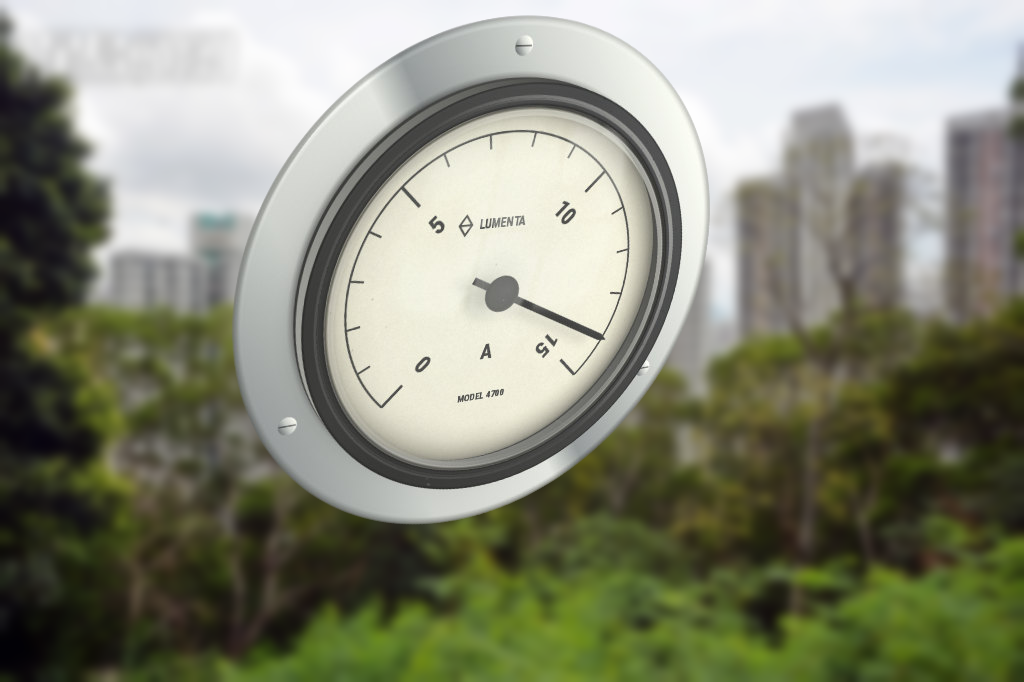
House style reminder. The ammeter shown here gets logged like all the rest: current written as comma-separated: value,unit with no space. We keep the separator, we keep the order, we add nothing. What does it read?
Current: 14,A
